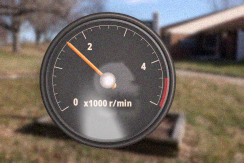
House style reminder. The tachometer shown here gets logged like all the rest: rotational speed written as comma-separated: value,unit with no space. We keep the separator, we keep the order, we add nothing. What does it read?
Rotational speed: 1600,rpm
